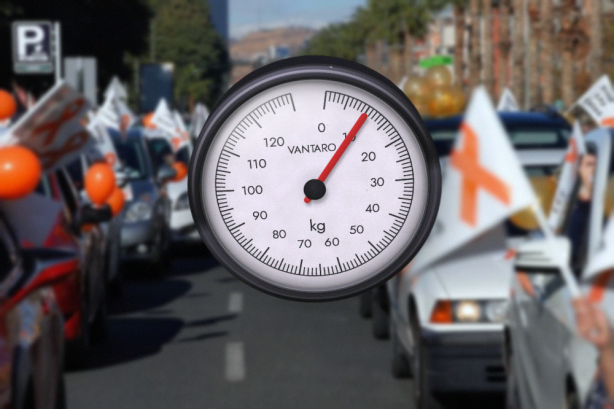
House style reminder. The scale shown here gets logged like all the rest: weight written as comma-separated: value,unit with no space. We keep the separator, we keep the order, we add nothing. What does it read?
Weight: 10,kg
